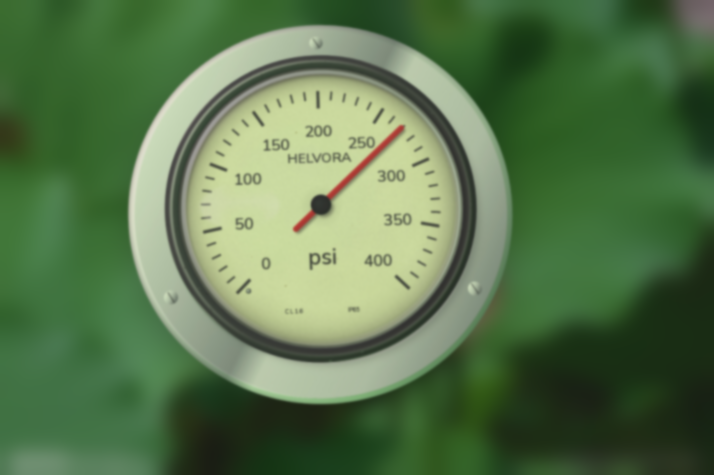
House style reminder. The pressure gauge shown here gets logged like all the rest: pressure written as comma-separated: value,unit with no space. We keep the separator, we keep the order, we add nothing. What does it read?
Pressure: 270,psi
